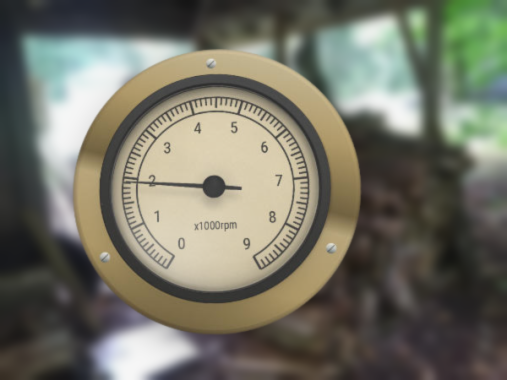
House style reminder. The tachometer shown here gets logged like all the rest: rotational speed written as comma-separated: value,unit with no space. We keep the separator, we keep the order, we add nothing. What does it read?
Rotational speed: 1900,rpm
